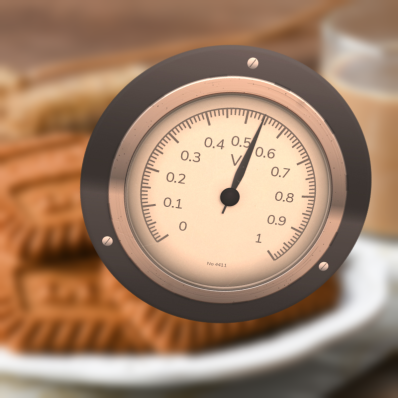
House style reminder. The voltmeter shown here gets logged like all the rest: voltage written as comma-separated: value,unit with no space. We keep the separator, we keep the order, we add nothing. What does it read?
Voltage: 0.54,V
